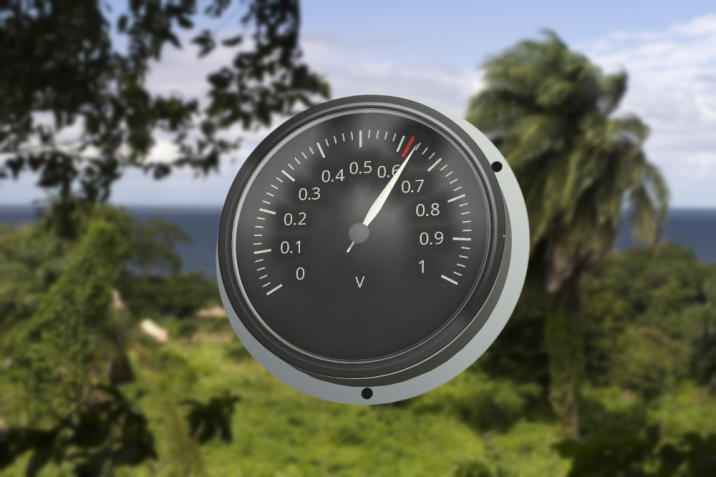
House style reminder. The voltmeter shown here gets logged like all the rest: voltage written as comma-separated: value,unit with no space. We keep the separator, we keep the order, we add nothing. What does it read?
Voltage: 0.64,V
